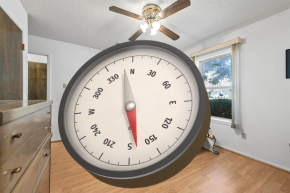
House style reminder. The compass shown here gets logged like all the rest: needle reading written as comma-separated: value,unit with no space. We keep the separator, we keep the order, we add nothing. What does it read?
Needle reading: 170,°
